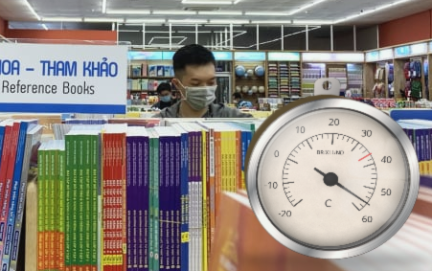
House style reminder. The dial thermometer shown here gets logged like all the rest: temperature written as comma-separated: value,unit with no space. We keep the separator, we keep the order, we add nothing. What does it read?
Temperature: 56,°C
